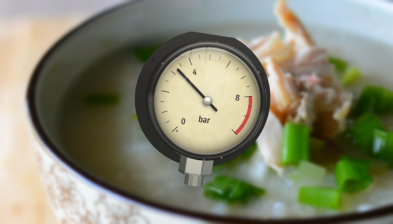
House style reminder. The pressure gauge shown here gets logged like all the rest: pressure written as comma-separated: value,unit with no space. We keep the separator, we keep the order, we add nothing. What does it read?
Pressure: 3.25,bar
